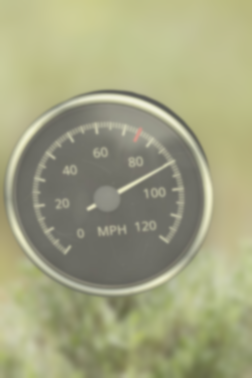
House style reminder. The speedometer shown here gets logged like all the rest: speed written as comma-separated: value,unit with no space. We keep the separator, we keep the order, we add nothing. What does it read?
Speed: 90,mph
